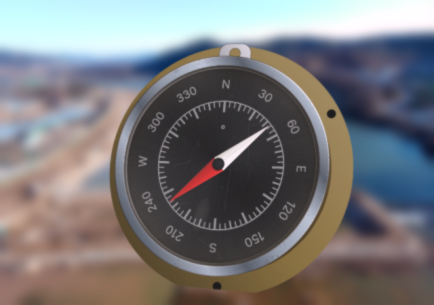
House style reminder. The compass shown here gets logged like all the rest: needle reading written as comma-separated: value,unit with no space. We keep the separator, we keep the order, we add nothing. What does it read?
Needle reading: 230,°
